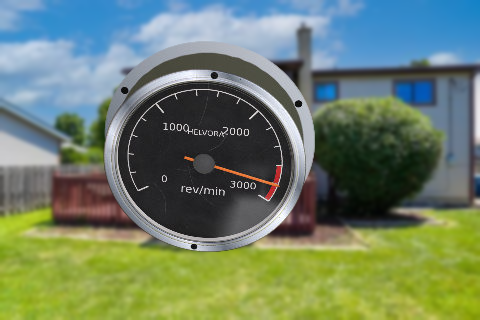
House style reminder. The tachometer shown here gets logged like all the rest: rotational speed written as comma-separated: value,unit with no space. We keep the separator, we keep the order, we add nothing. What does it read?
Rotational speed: 2800,rpm
